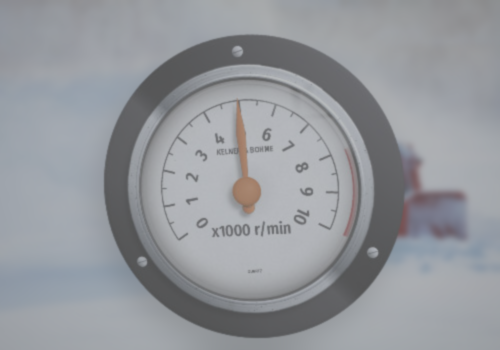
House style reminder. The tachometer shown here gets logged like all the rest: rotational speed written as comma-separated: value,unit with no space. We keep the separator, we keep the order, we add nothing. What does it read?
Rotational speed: 5000,rpm
